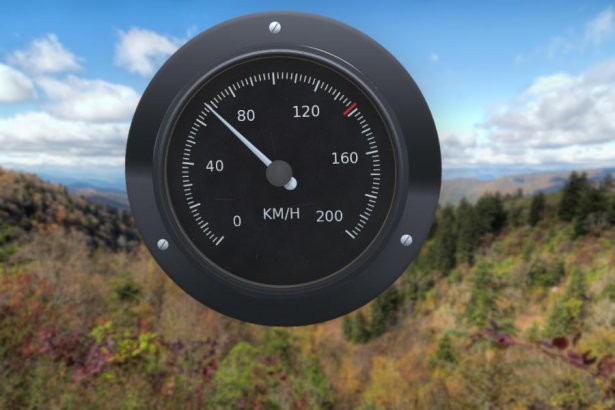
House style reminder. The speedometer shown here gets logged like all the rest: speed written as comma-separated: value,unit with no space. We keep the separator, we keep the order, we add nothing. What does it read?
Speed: 68,km/h
